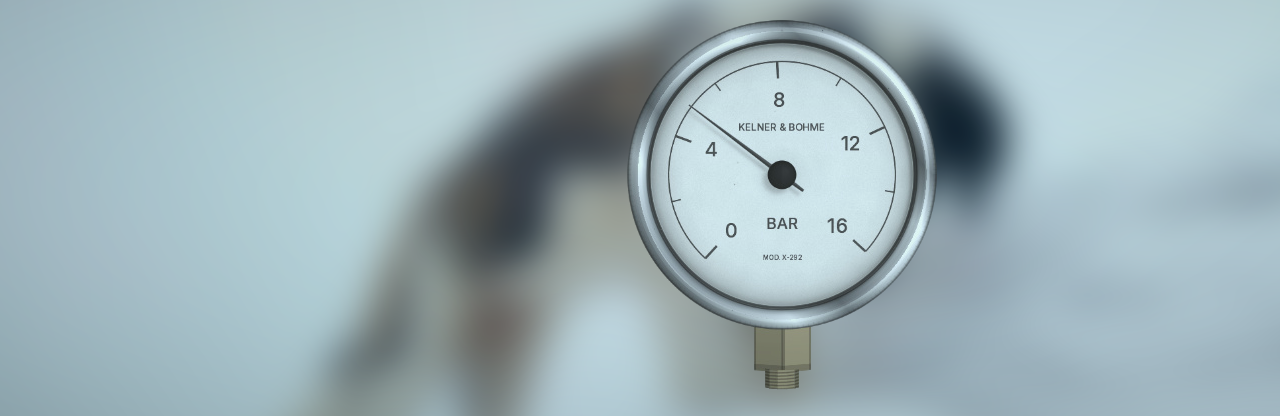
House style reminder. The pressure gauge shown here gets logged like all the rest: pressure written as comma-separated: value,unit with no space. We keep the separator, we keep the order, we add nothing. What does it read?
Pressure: 5,bar
